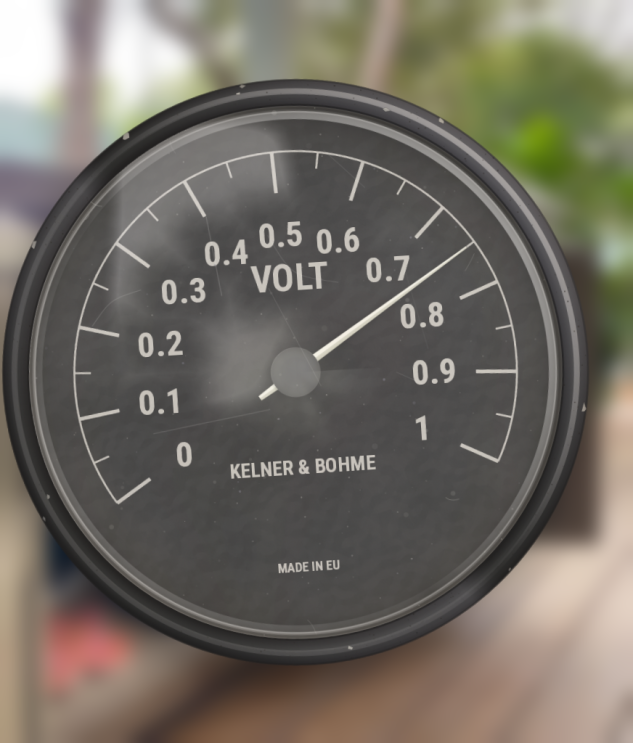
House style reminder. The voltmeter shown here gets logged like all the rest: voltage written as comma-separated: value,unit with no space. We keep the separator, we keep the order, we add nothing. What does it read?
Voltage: 0.75,V
